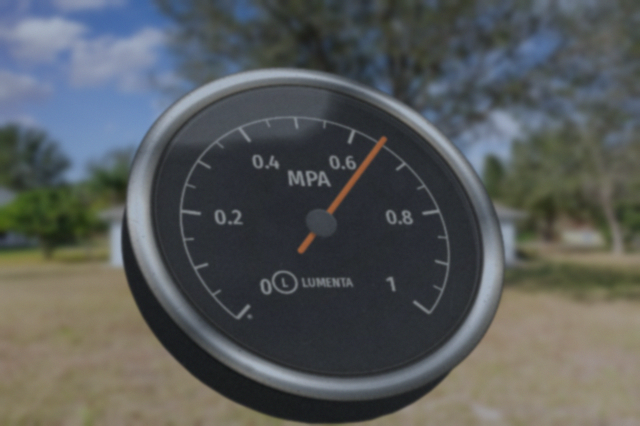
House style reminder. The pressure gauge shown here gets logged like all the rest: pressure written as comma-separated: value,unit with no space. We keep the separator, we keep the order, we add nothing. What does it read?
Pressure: 0.65,MPa
